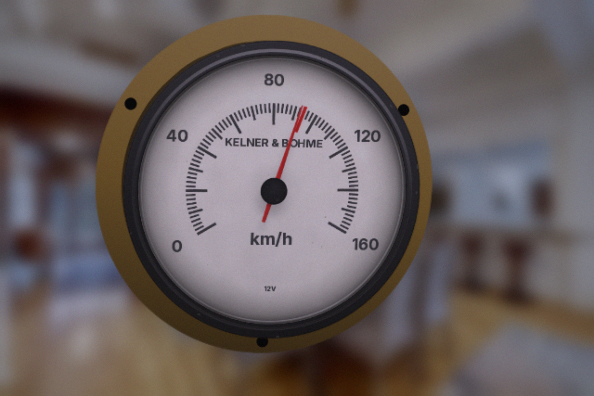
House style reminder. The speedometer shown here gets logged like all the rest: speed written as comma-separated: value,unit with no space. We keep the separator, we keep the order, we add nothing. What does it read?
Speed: 92,km/h
